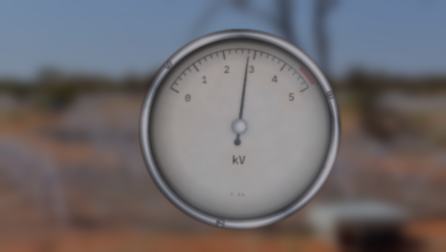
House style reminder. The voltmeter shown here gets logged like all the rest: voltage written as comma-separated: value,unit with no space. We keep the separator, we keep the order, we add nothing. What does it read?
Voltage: 2.8,kV
